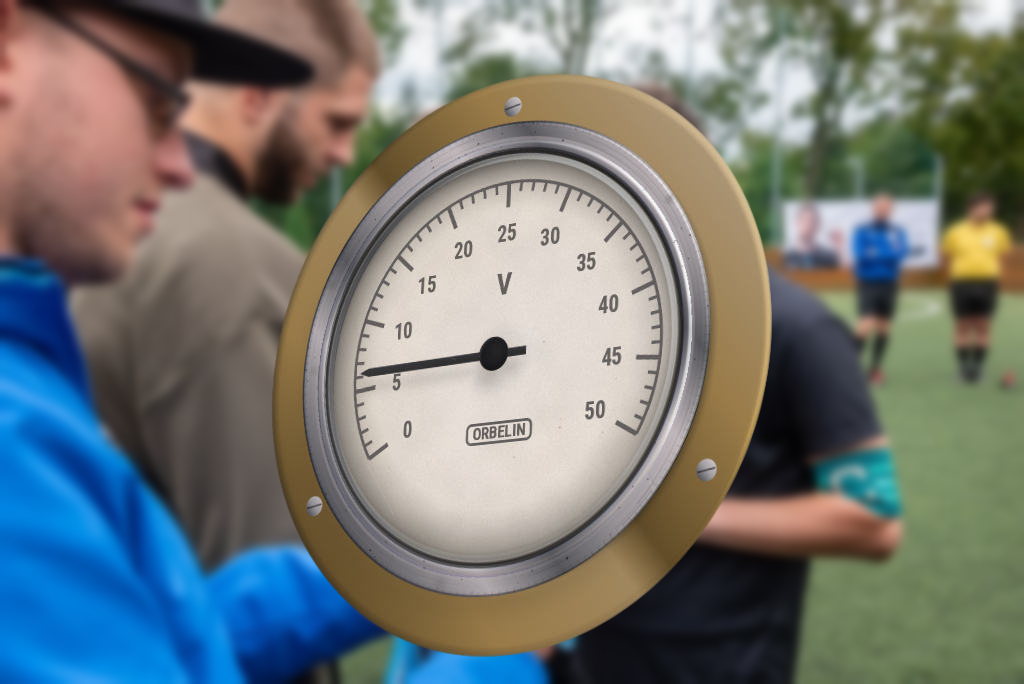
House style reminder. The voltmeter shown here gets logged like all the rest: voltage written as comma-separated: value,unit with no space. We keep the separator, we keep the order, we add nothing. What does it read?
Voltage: 6,V
